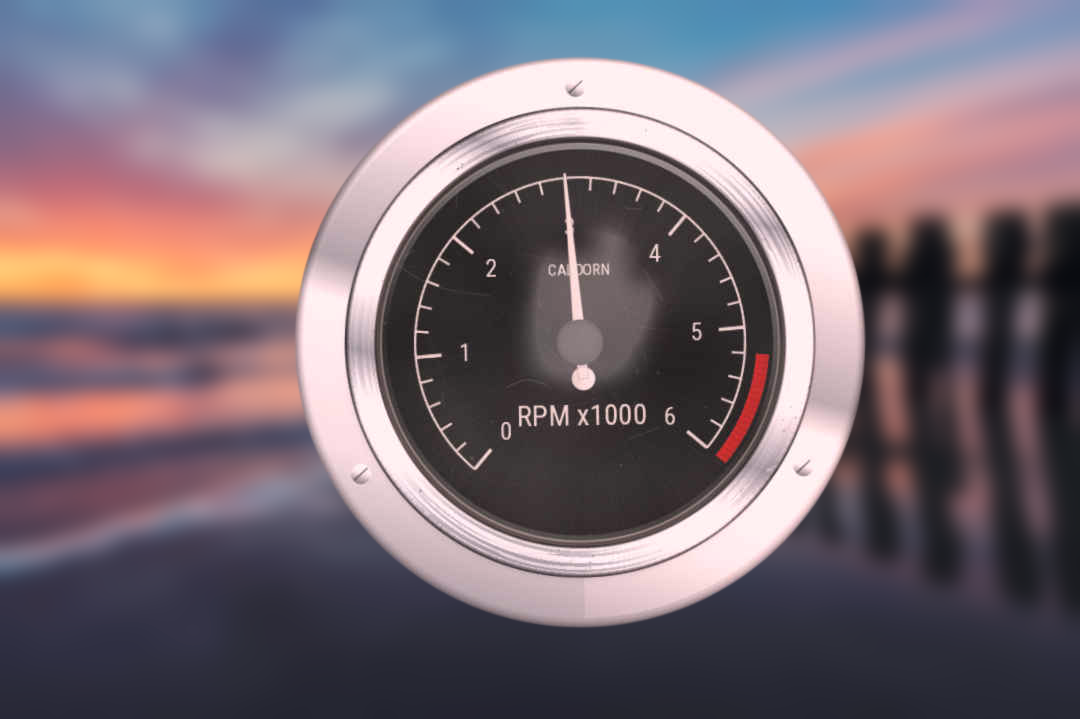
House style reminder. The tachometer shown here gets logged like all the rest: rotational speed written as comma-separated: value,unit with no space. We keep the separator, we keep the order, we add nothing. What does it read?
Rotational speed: 3000,rpm
